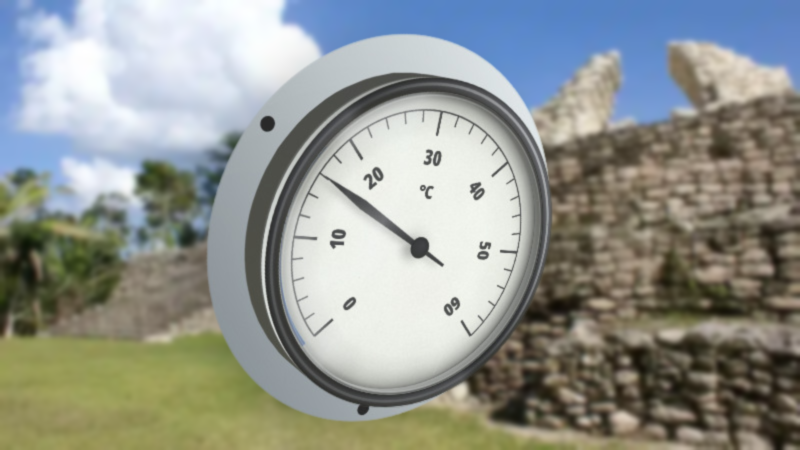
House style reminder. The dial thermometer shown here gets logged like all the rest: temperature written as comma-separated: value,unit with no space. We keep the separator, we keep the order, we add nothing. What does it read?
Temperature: 16,°C
